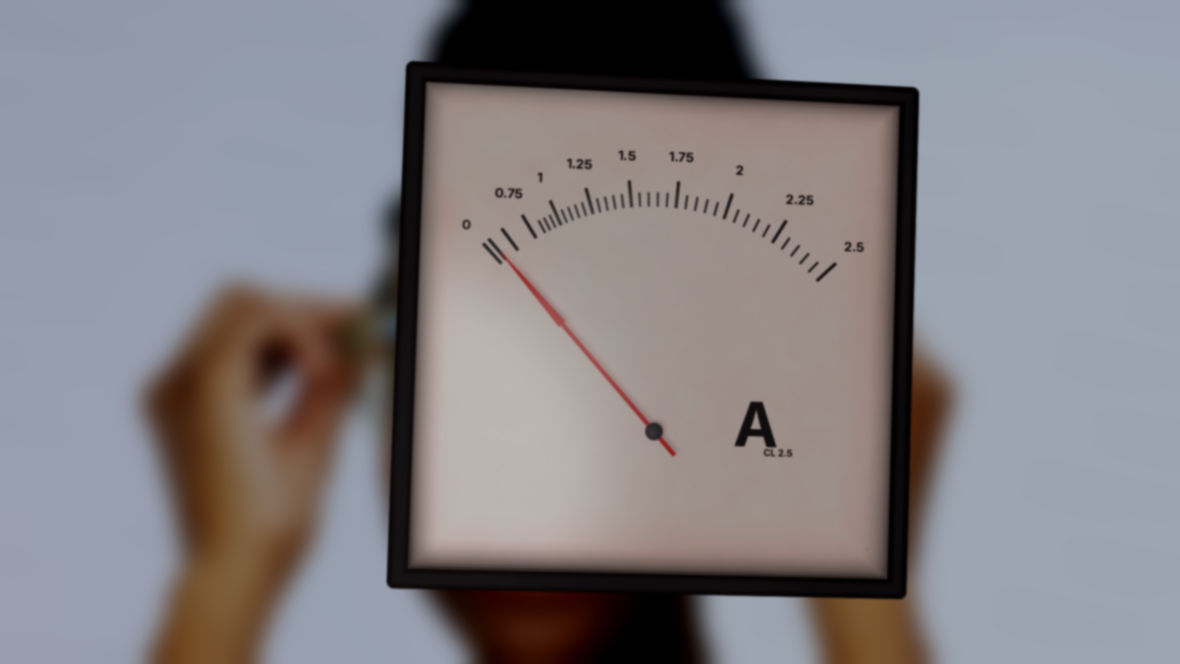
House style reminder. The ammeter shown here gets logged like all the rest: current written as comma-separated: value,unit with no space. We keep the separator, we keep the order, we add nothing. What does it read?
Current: 0.25,A
